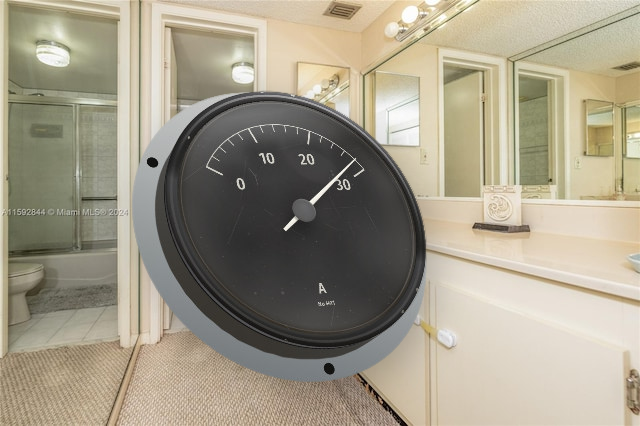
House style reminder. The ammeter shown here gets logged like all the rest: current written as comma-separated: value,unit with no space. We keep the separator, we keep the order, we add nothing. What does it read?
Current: 28,A
